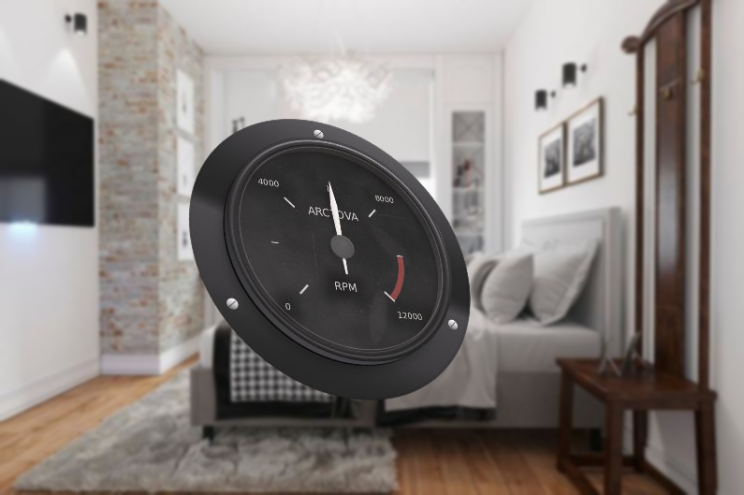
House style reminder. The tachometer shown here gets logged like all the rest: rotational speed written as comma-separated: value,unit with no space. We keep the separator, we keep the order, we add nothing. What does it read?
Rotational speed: 6000,rpm
